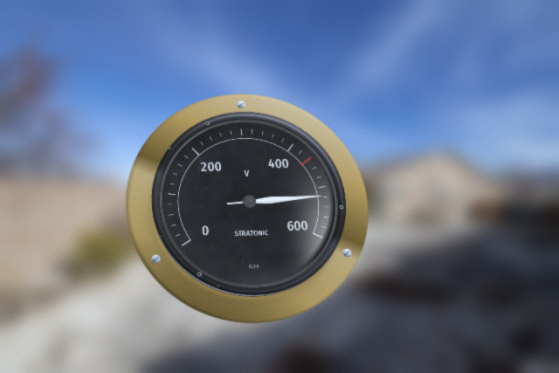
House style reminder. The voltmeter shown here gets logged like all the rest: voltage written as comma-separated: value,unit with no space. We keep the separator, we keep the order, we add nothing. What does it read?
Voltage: 520,V
